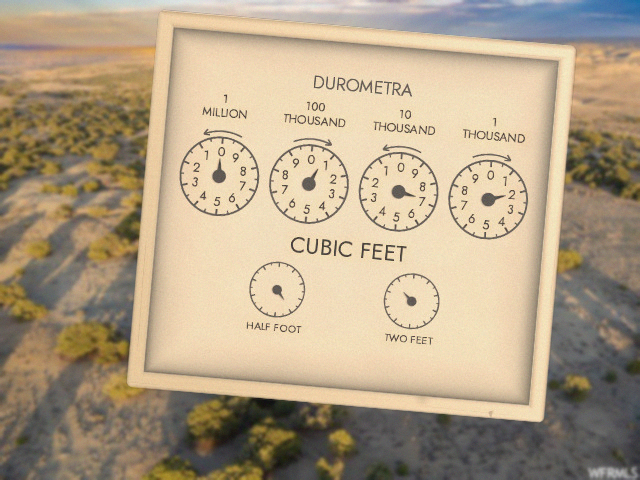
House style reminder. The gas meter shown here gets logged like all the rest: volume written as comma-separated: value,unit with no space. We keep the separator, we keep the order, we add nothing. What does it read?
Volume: 7200,ft³
